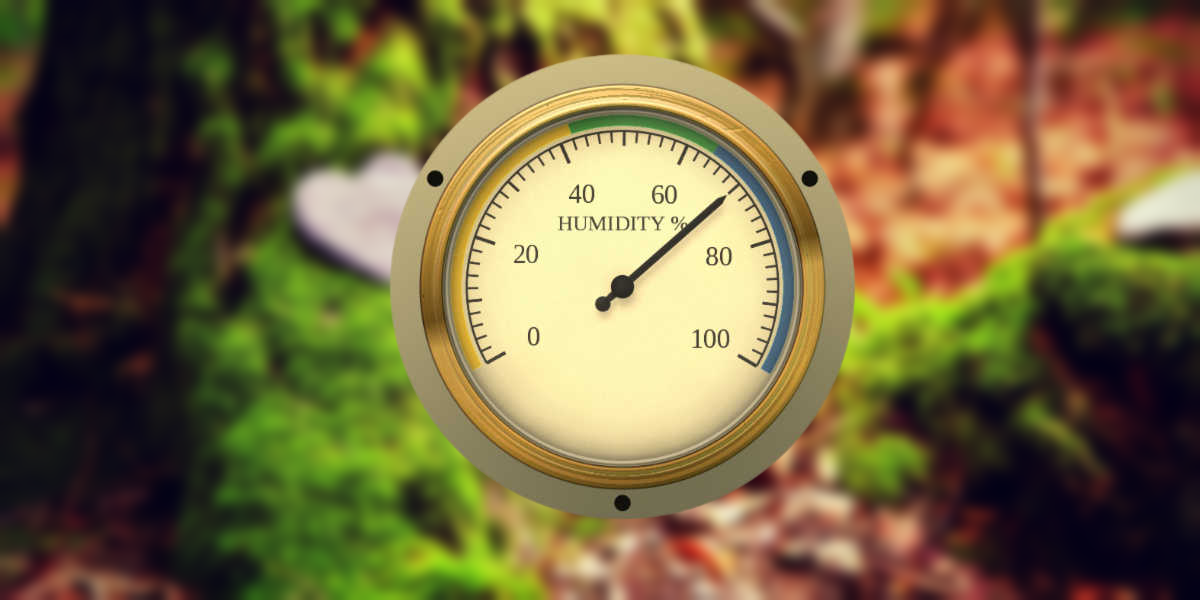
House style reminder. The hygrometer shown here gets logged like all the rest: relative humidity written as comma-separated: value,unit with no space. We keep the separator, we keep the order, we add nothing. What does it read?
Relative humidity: 70,%
